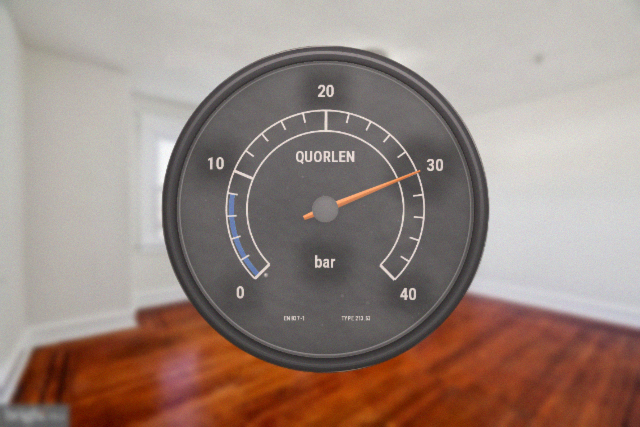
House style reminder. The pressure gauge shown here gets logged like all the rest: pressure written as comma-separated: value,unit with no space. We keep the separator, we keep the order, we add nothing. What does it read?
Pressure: 30,bar
